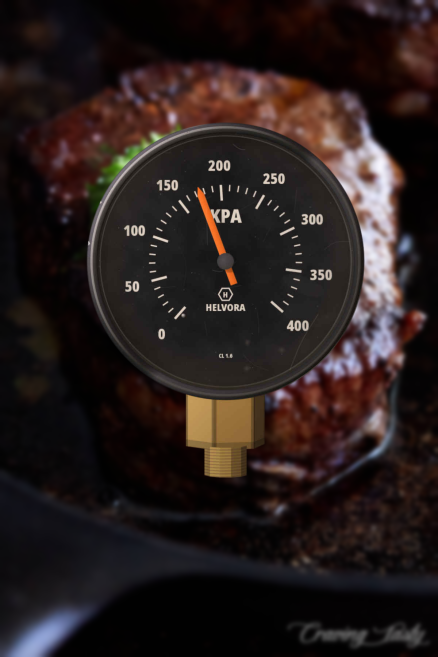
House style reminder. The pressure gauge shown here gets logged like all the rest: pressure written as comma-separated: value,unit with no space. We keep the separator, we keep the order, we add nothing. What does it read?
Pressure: 175,kPa
